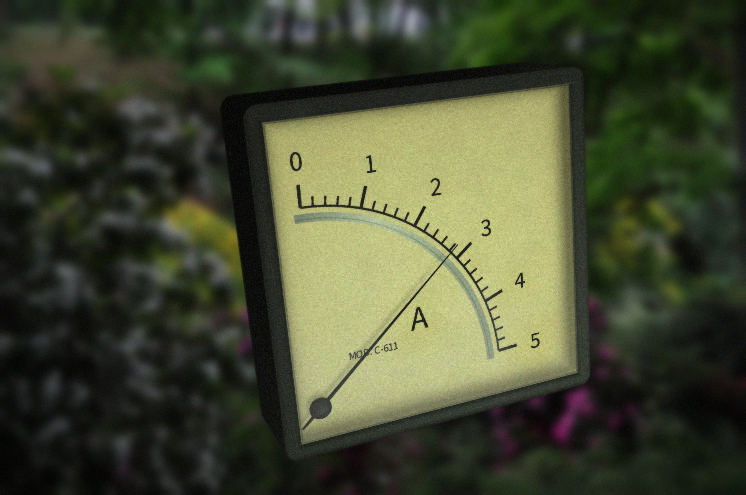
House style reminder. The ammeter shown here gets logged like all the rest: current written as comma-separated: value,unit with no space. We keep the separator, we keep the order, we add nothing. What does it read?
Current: 2.8,A
